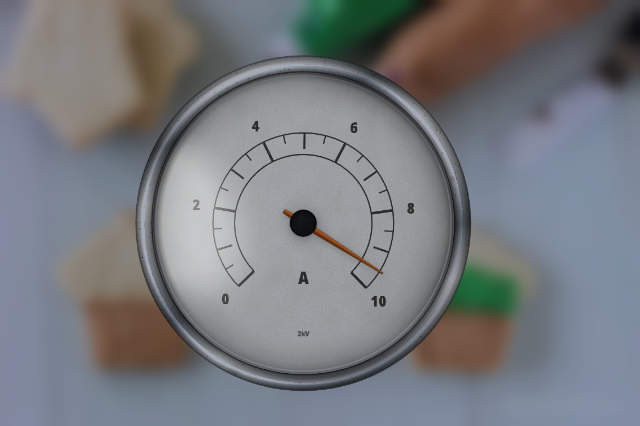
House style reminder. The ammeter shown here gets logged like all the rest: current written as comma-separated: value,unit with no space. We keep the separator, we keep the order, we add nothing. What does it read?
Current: 9.5,A
